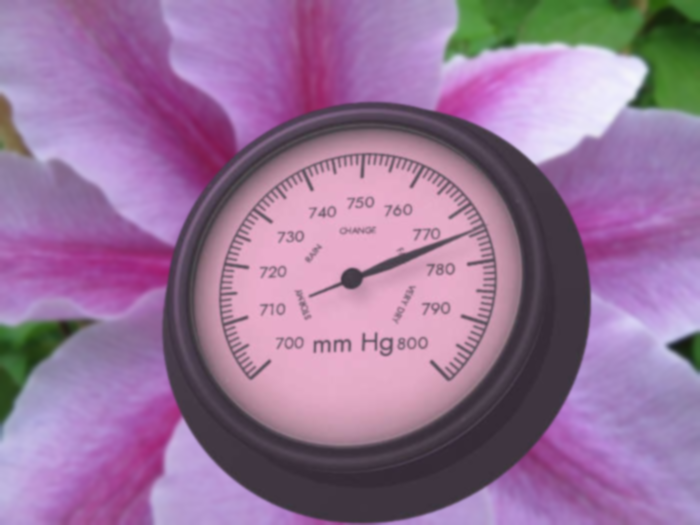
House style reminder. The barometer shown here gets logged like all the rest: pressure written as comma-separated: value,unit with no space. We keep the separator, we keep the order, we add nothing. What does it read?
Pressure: 775,mmHg
